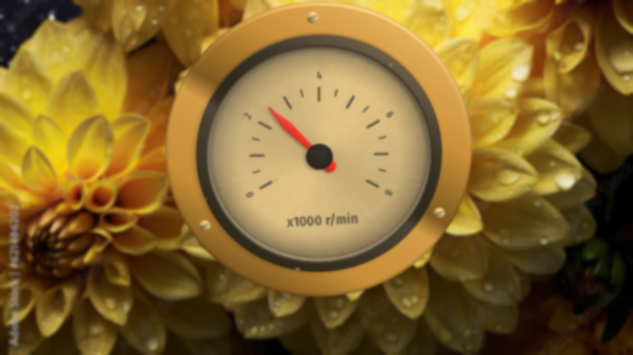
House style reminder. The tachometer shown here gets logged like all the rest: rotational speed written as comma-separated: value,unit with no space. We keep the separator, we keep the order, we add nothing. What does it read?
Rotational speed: 2500,rpm
